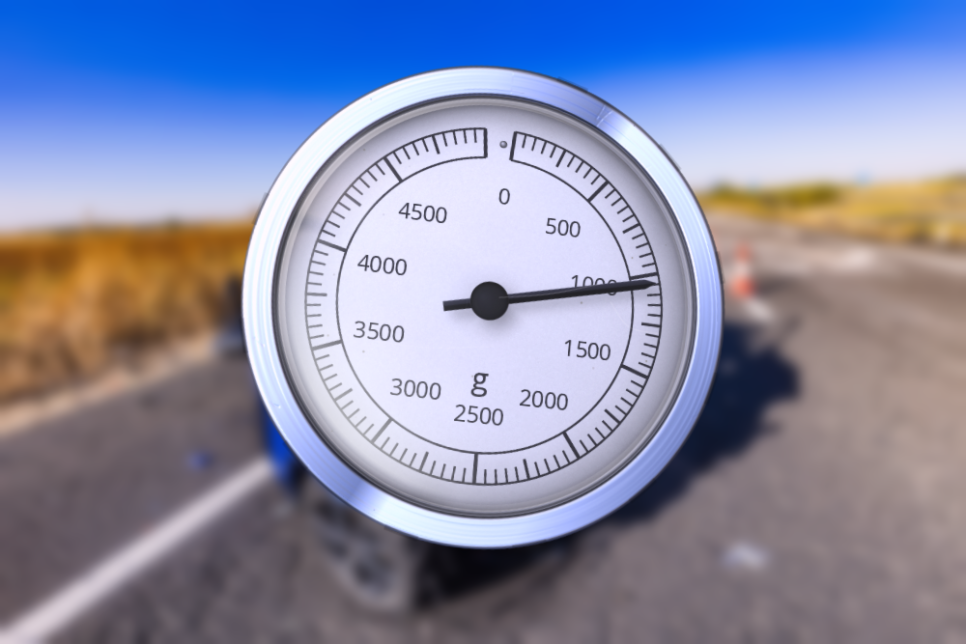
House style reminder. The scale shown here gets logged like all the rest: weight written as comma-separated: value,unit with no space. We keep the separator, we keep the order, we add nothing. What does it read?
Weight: 1050,g
